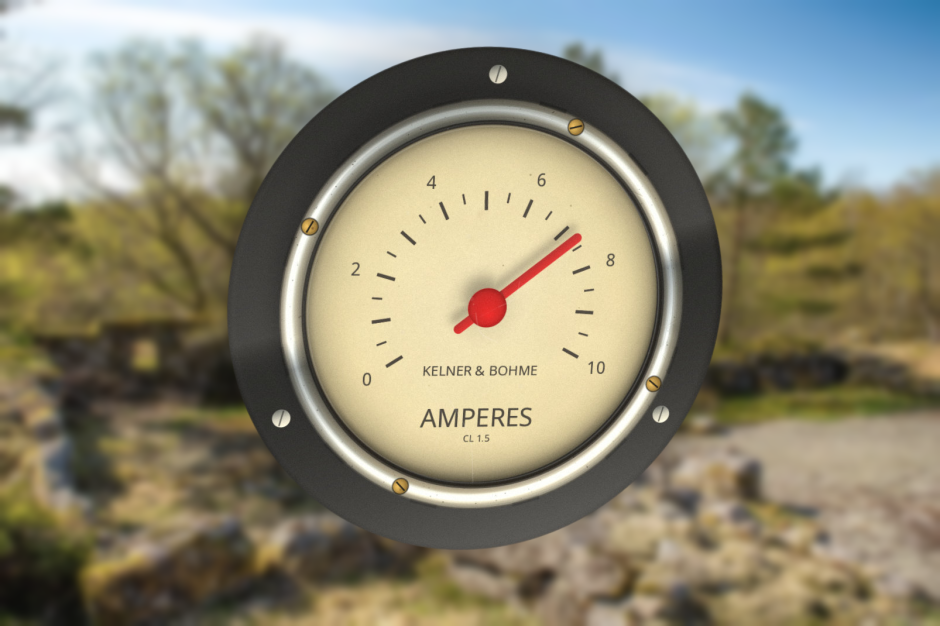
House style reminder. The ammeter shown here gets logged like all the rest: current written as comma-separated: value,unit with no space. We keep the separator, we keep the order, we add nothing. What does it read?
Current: 7.25,A
